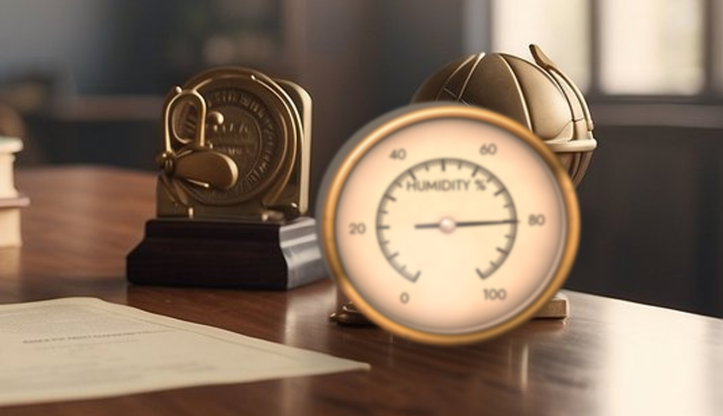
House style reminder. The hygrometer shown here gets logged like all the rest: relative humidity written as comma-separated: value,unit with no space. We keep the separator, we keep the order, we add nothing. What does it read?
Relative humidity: 80,%
